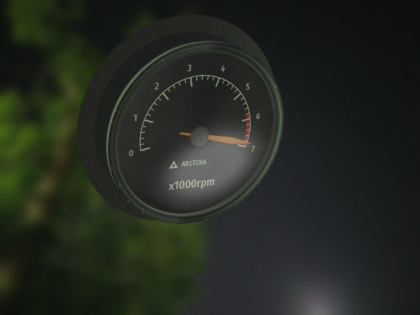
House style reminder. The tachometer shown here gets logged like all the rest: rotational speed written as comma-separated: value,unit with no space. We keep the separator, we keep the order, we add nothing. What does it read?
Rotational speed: 6800,rpm
